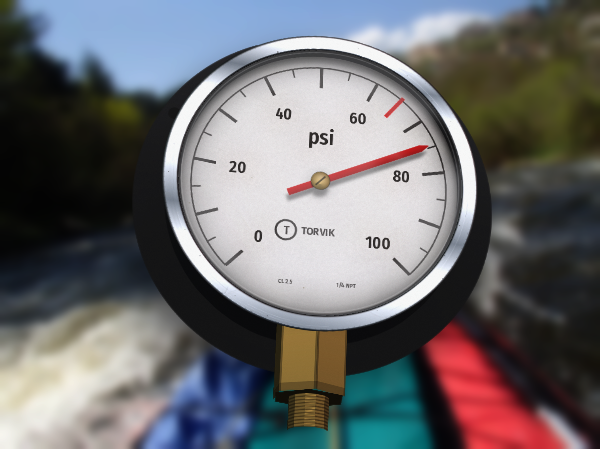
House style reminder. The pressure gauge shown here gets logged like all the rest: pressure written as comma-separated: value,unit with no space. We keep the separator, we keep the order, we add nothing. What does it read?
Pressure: 75,psi
